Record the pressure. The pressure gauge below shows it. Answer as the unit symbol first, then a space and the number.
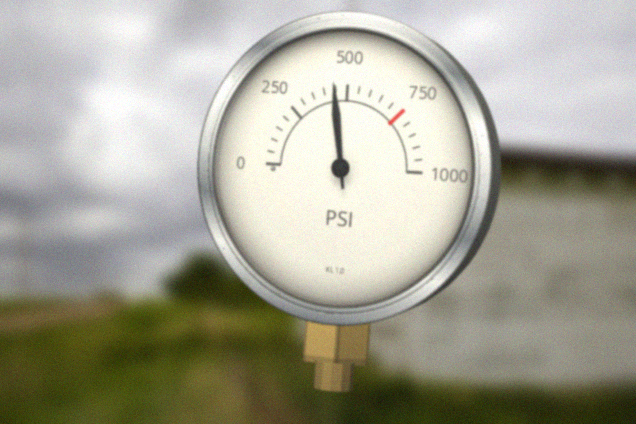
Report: psi 450
